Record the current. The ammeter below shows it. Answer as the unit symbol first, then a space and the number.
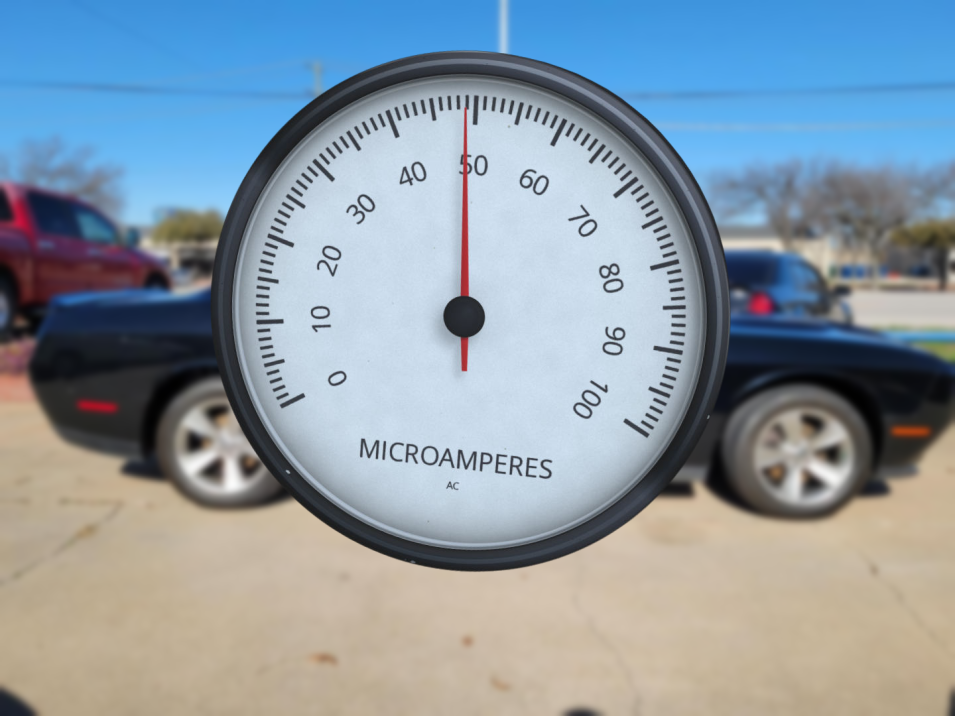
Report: µA 49
